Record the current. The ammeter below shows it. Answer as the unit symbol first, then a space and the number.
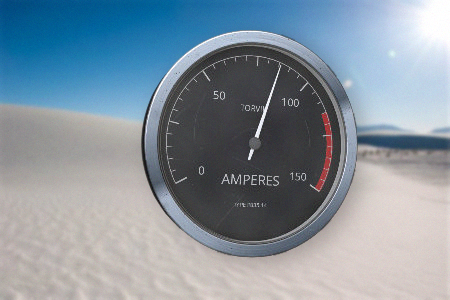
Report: A 85
